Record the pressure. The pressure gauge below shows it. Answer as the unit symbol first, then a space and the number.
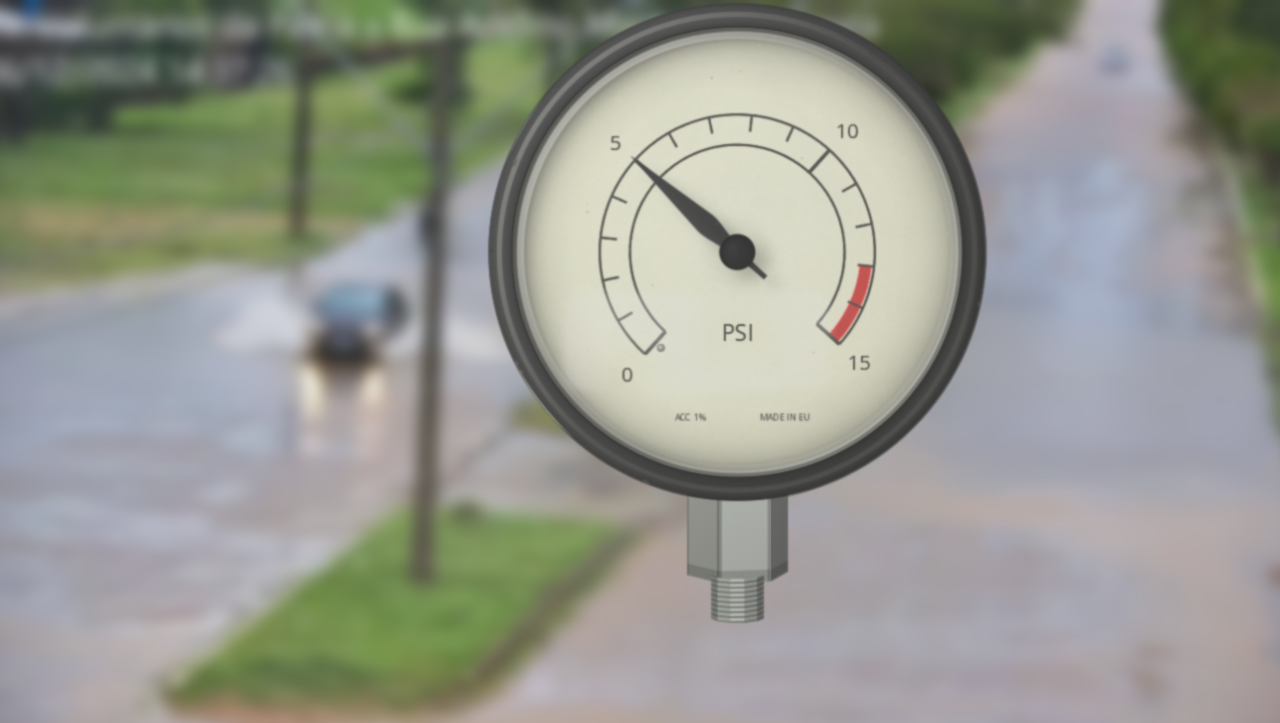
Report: psi 5
